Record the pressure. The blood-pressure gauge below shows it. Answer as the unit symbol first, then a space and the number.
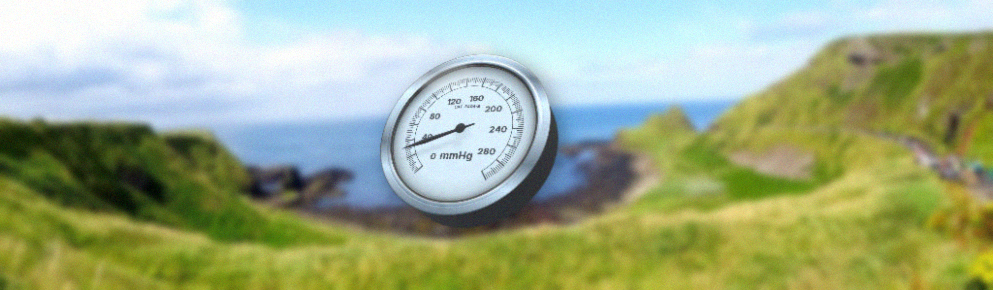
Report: mmHg 30
